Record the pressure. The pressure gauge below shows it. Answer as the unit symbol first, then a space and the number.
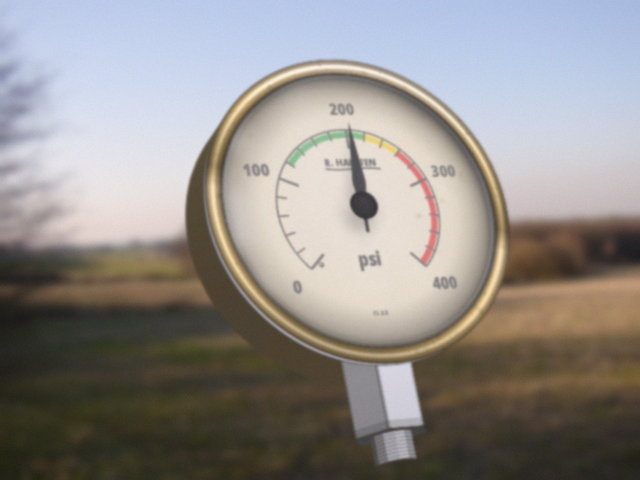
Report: psi 200
